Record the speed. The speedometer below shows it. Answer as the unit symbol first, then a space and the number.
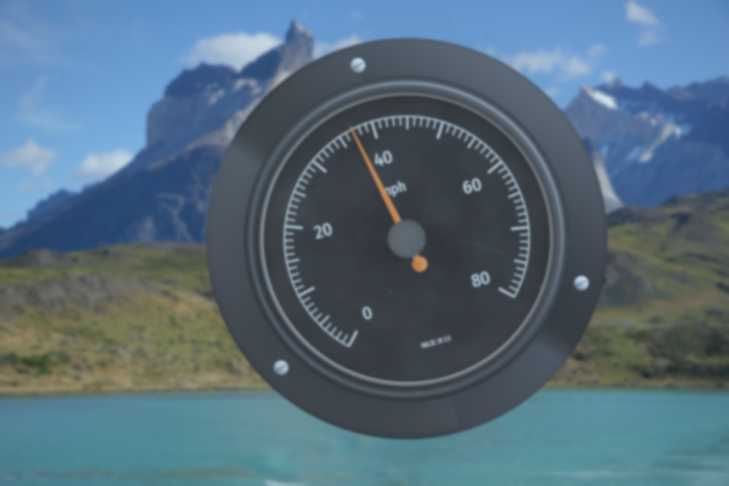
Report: mph 37
